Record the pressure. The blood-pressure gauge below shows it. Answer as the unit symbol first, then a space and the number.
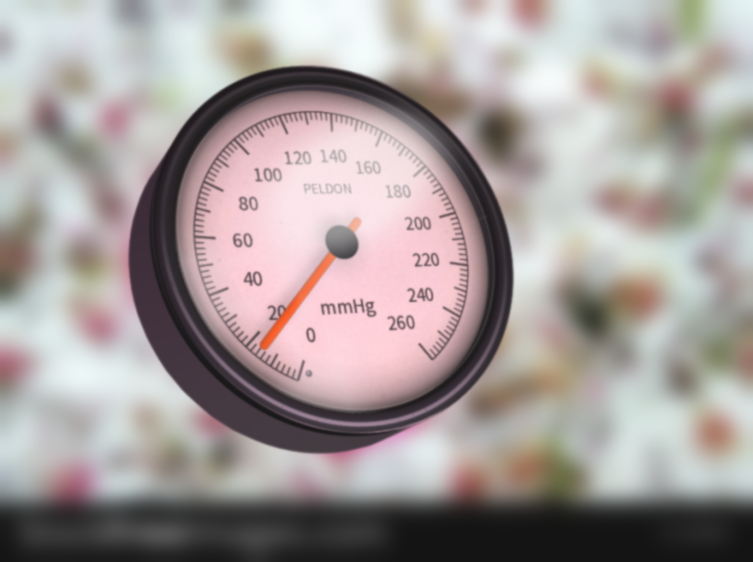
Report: mmHg 16
